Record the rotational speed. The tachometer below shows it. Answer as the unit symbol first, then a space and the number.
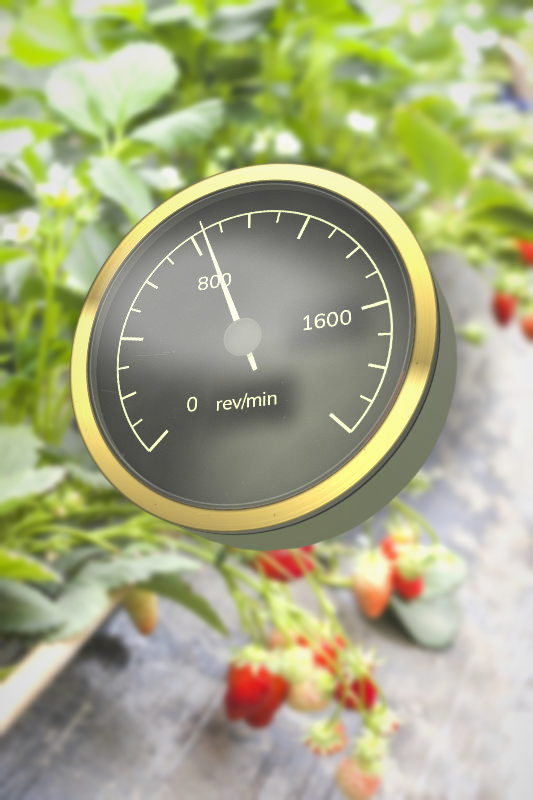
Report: rpm 850
